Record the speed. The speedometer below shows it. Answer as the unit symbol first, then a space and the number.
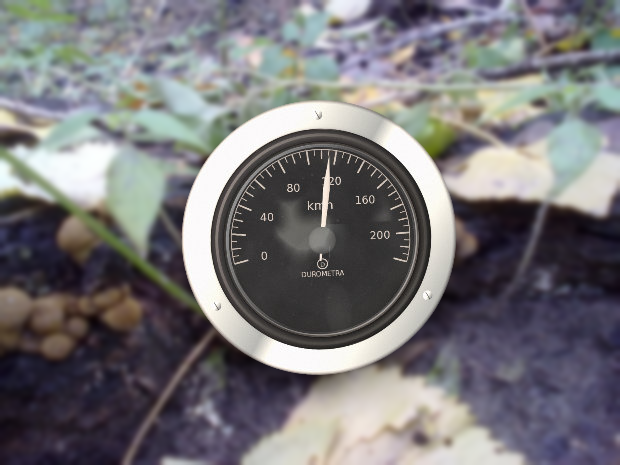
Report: km/h 115
